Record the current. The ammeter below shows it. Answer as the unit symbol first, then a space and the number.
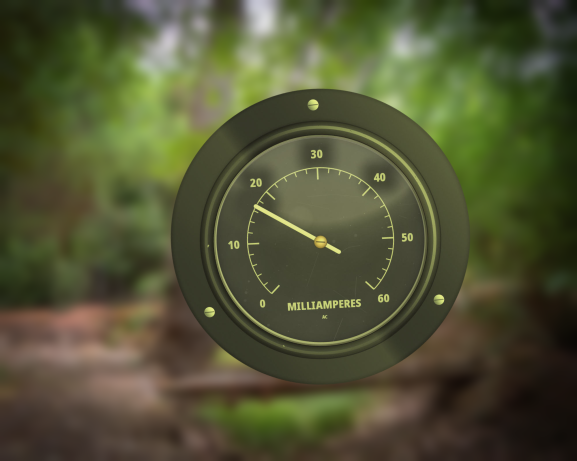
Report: mA 17
